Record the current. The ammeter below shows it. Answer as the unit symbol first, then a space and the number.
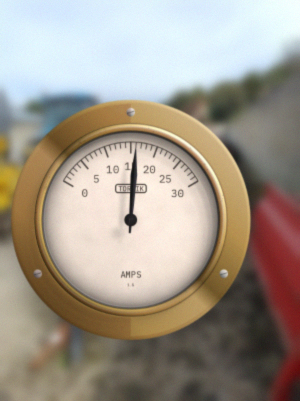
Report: A 16
